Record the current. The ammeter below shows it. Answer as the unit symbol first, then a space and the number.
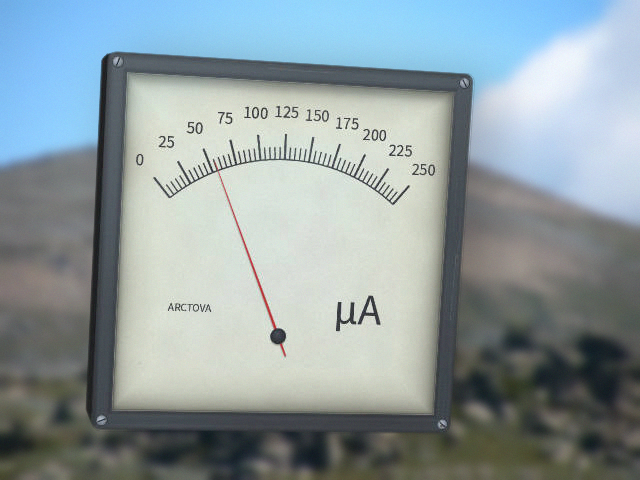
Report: µA 55
